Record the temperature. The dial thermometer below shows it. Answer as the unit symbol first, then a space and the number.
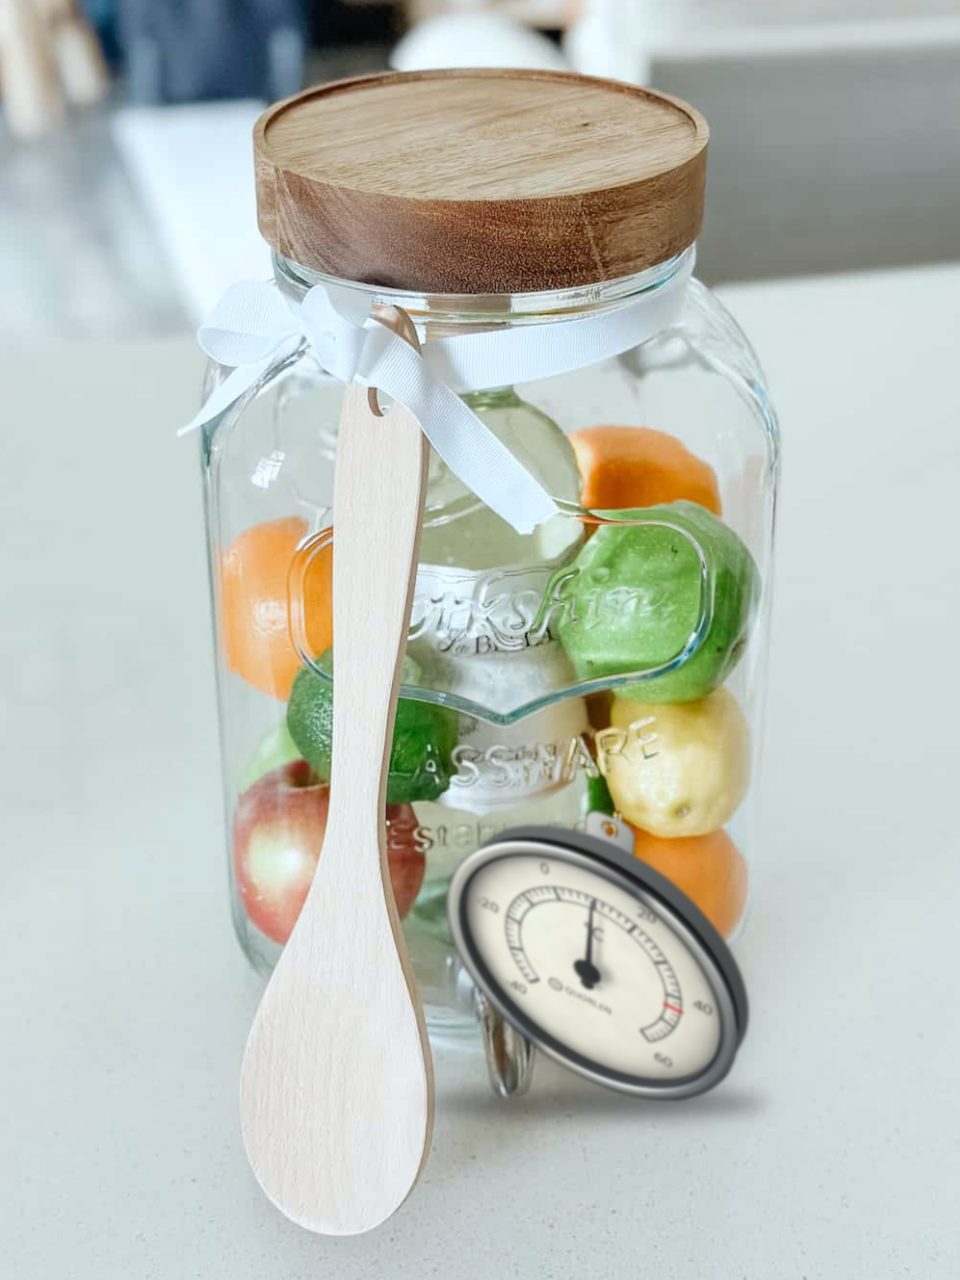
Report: °C 10
